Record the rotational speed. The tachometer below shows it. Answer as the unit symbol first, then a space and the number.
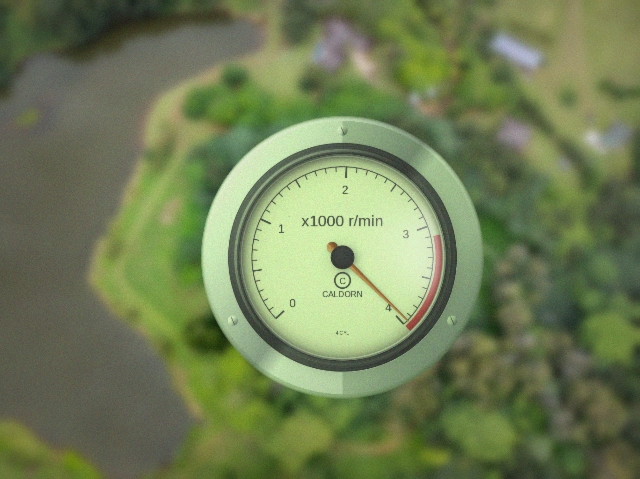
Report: rpm 3950
